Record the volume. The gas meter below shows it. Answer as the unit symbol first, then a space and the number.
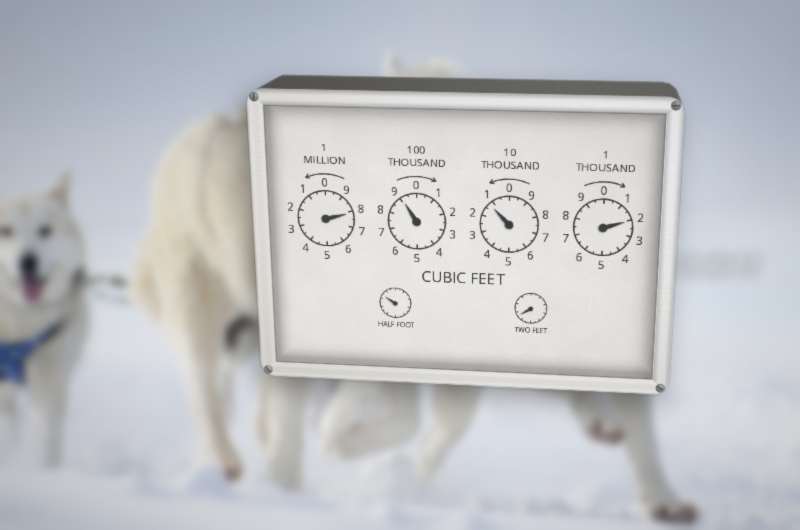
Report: ft³ 791200
